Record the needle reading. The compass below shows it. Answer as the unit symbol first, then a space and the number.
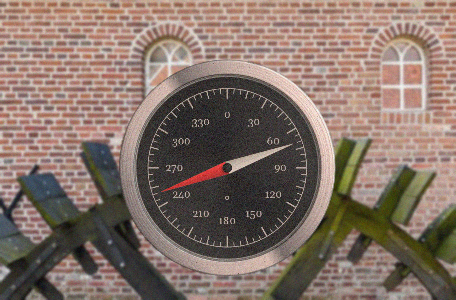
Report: ° 250
